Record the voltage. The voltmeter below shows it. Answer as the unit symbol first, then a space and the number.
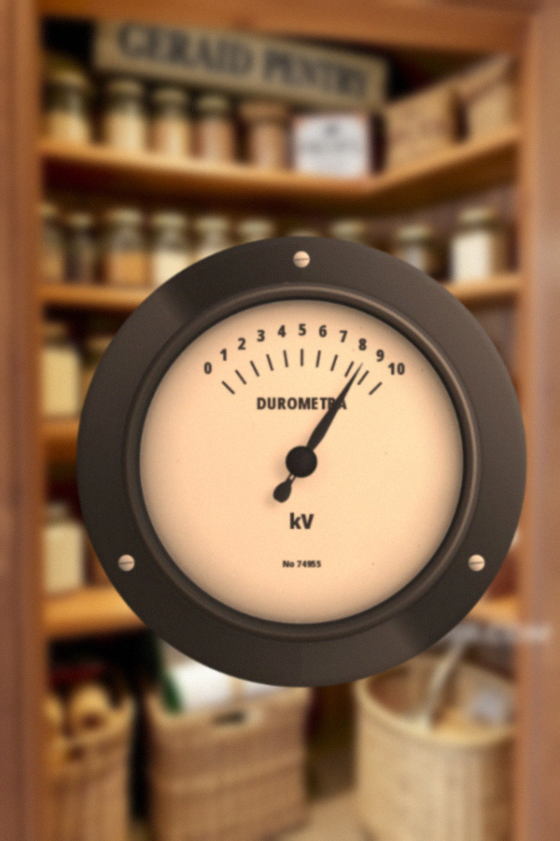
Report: kV 8.5
